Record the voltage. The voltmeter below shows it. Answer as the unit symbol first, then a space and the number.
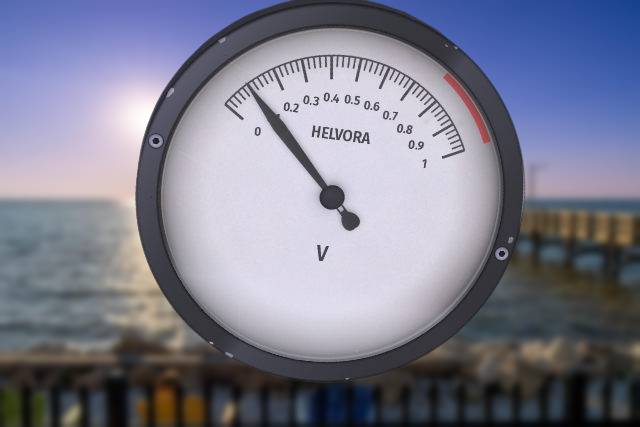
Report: V 0.1
